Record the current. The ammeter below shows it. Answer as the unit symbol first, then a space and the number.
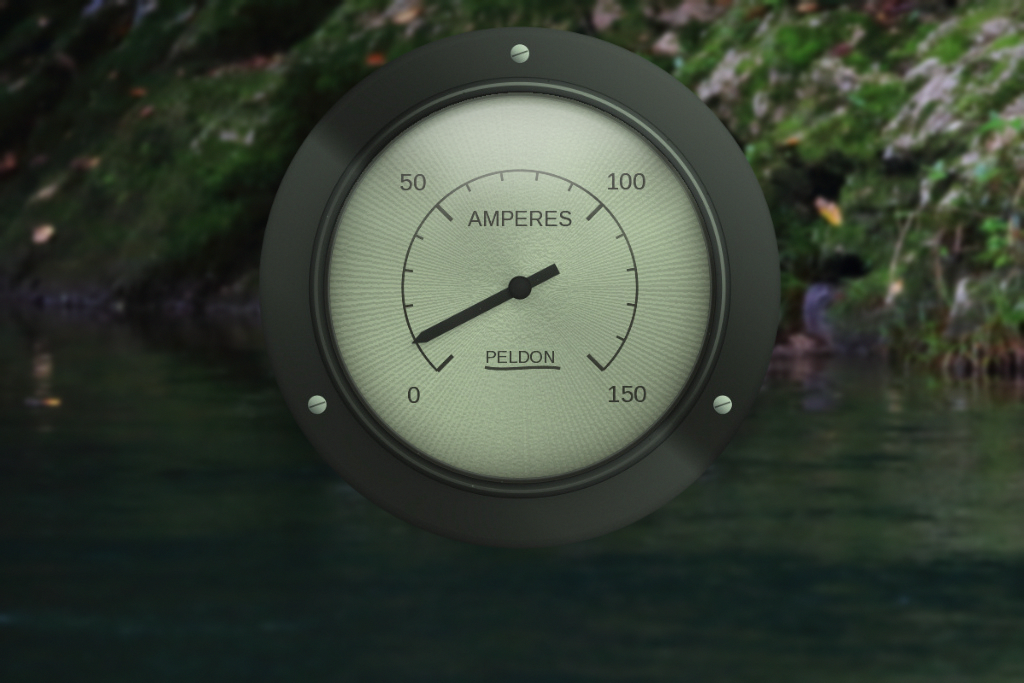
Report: A 10
